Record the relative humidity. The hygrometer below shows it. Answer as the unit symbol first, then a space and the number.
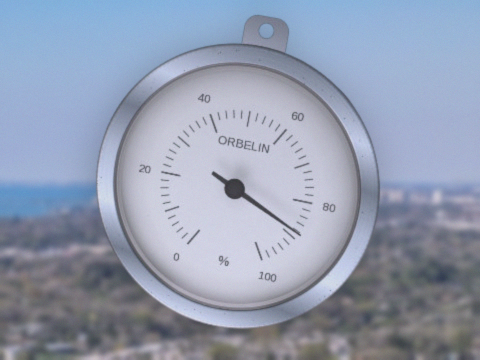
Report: % 88
